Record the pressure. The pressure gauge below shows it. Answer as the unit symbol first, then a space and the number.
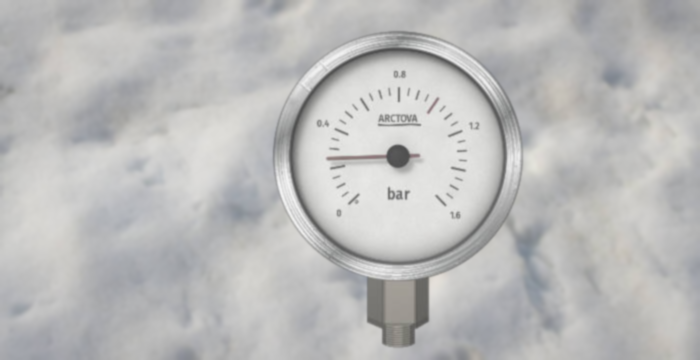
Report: bar 0.25
